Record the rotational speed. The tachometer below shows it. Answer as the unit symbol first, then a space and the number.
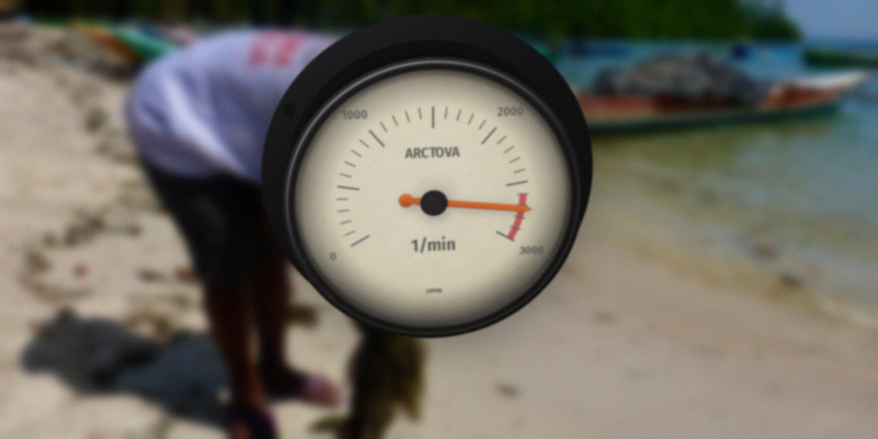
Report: rpm 2700
